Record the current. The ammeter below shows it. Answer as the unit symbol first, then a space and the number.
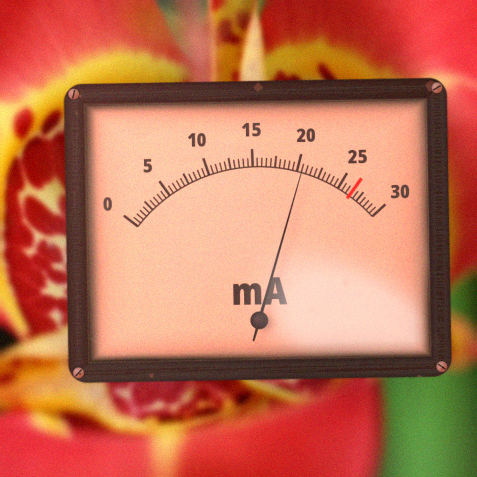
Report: mA 20.5
